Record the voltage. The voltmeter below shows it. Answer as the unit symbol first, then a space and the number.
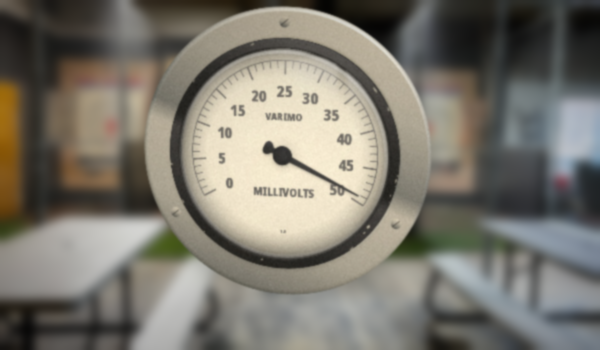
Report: mV 49
